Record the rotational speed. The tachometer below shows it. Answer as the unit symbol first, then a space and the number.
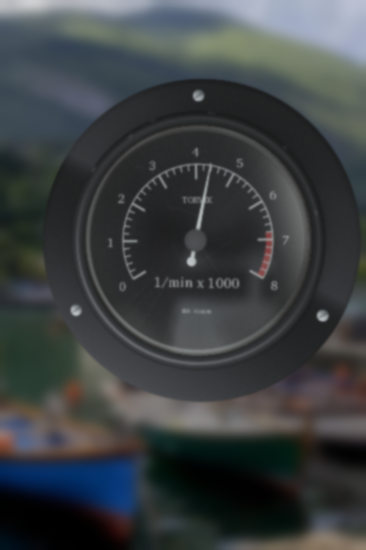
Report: rpm 4400
